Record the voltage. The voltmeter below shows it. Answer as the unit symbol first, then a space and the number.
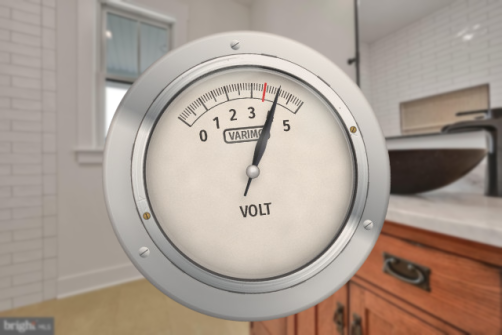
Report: V 4
